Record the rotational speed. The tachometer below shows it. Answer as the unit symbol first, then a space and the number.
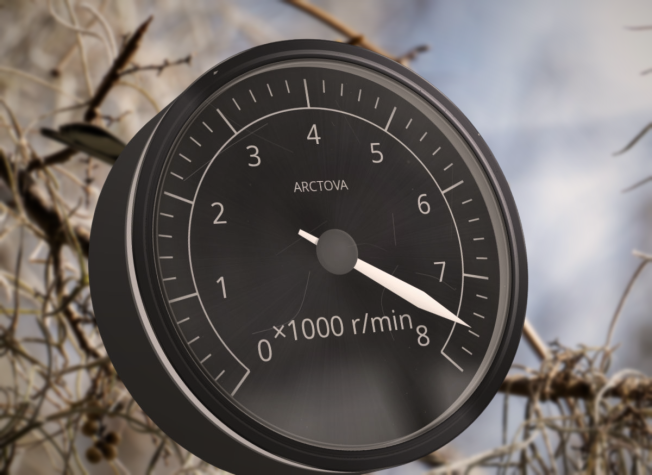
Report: rpm 7600
